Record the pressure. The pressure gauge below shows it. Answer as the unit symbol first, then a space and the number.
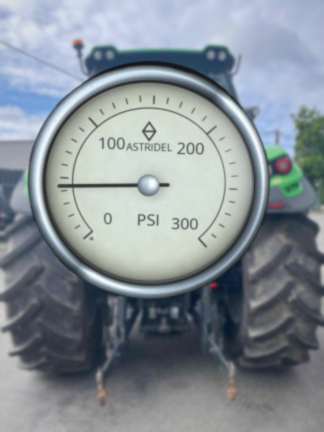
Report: psi 45
